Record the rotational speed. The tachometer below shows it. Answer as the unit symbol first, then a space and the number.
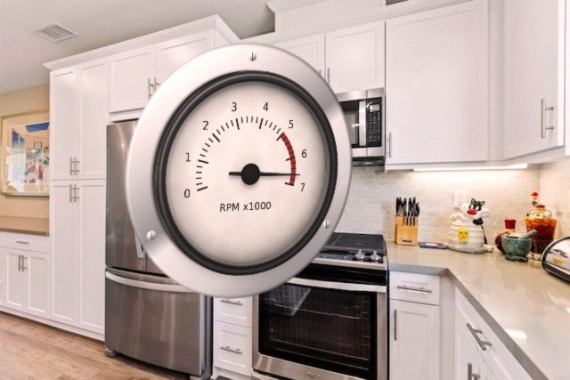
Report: rpm 6600
